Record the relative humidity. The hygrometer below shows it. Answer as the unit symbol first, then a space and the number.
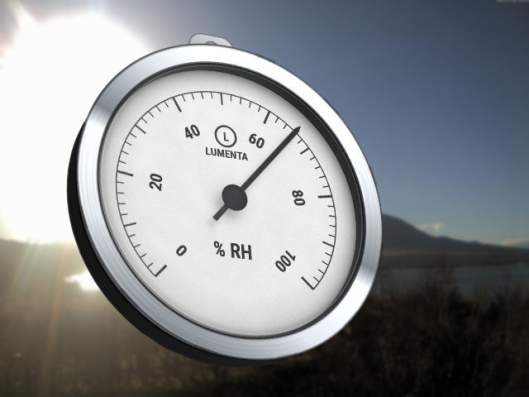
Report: % 66
